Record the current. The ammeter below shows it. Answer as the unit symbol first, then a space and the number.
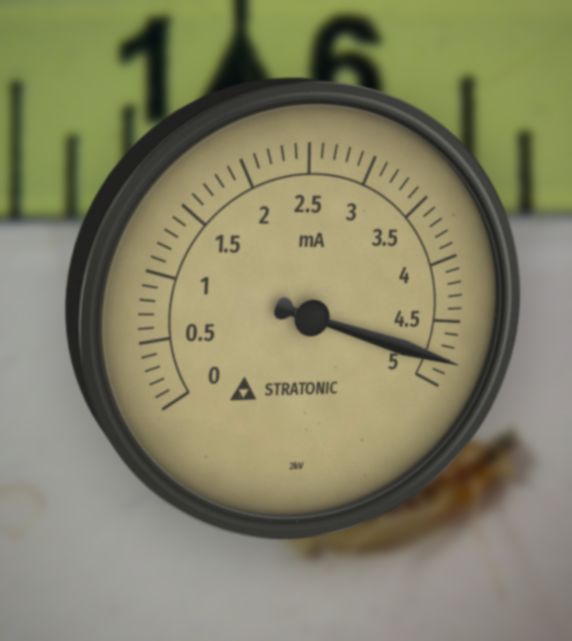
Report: mA 4.8
